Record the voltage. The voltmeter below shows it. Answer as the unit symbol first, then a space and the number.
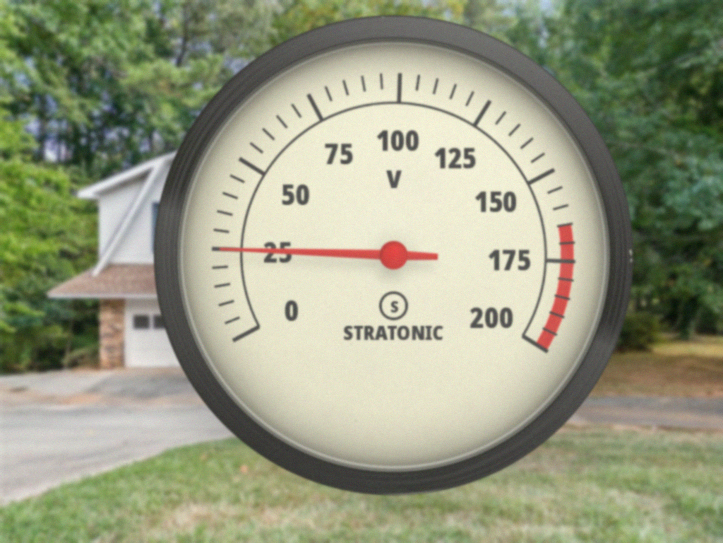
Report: V 25
